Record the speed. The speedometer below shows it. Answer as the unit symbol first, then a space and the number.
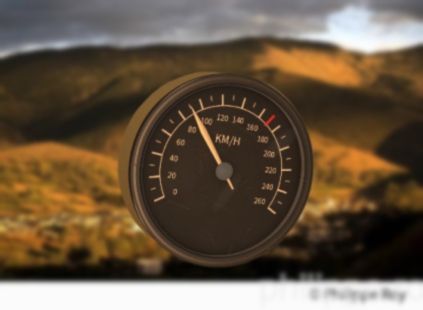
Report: km/h 90
